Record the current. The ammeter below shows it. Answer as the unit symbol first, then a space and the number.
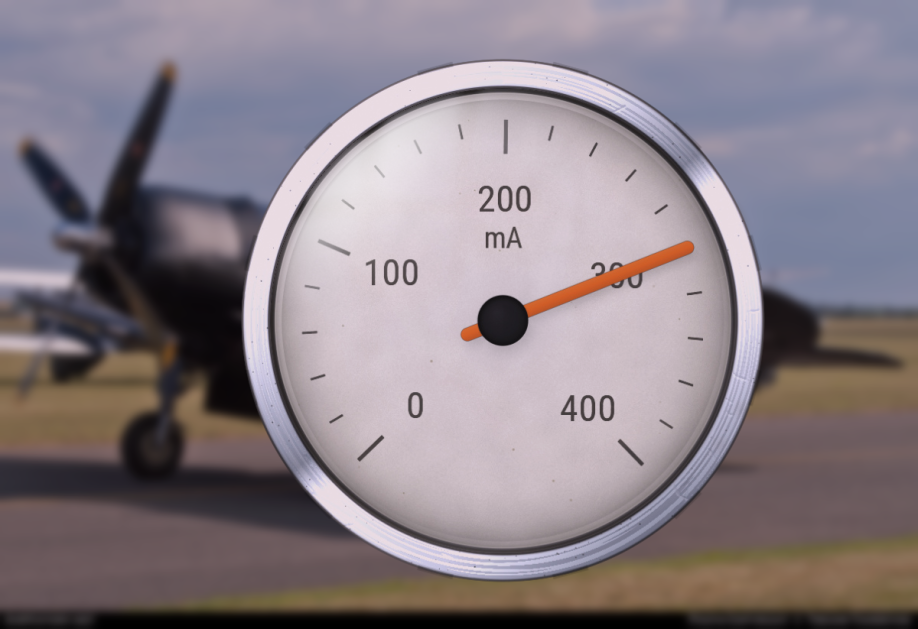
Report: mA 300
